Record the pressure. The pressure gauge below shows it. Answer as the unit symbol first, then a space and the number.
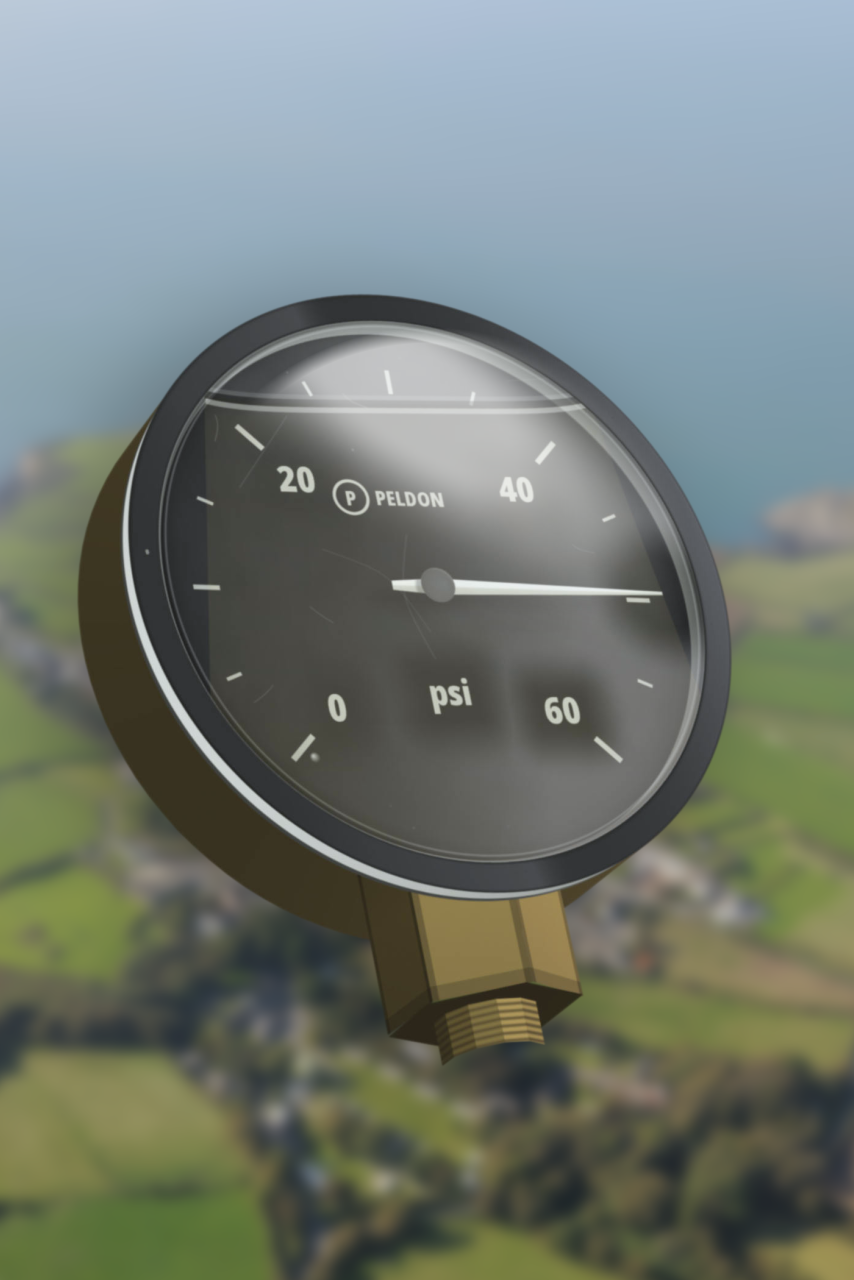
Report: psi 50
